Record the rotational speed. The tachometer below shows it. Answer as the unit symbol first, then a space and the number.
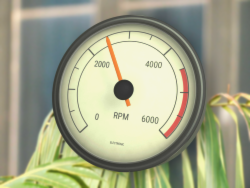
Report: rpm 2500
